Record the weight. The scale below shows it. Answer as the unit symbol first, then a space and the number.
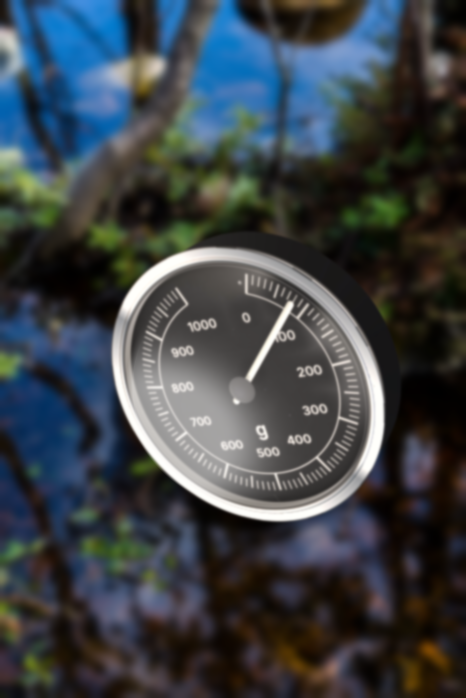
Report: g 80
